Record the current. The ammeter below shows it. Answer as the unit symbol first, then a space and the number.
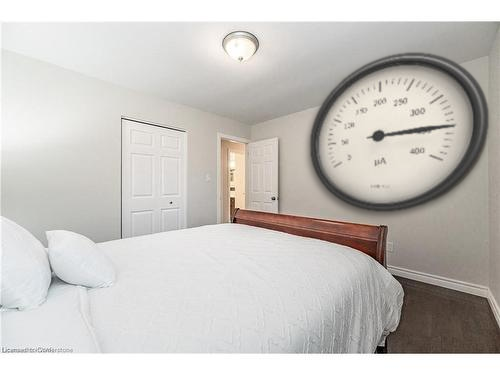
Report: µA 350
